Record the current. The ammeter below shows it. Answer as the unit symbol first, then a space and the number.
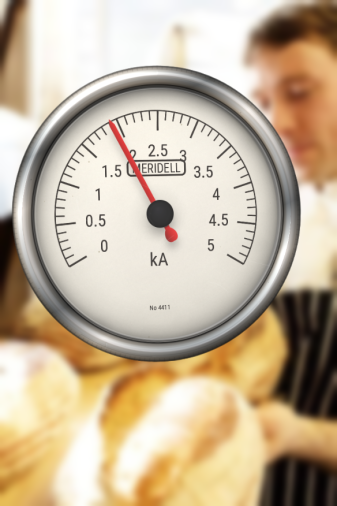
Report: kA 1.9
